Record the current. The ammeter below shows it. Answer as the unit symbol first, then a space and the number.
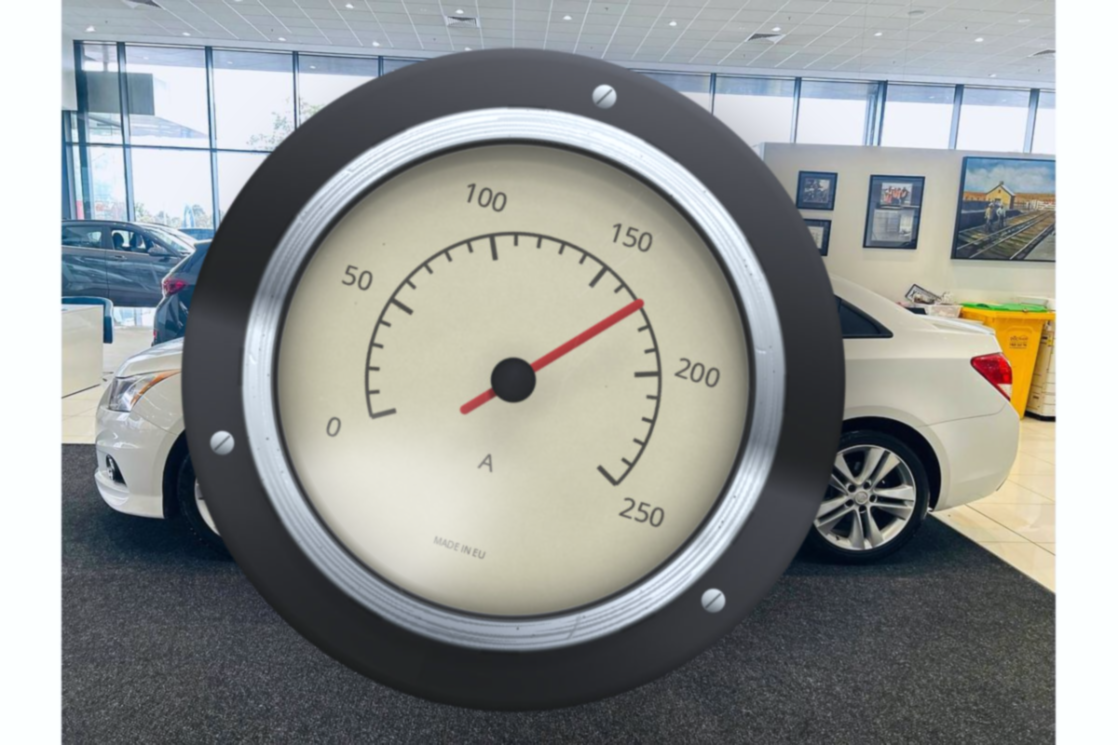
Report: A 170
